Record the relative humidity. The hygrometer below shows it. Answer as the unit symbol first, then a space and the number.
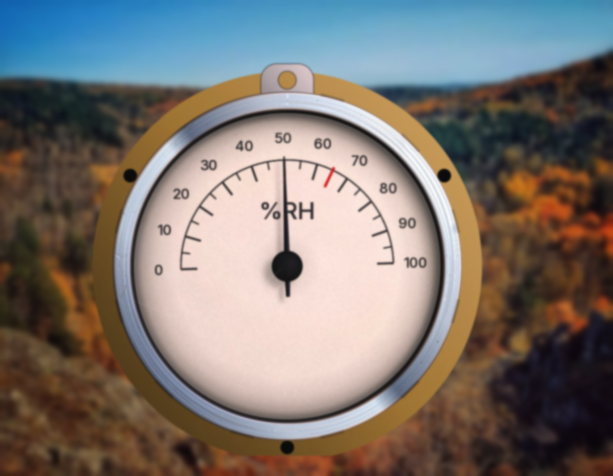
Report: % 50
